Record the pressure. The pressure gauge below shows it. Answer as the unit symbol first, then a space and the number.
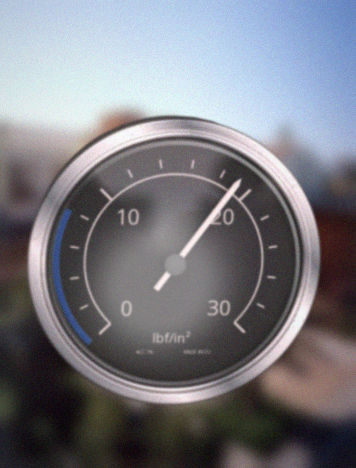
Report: psi 19
